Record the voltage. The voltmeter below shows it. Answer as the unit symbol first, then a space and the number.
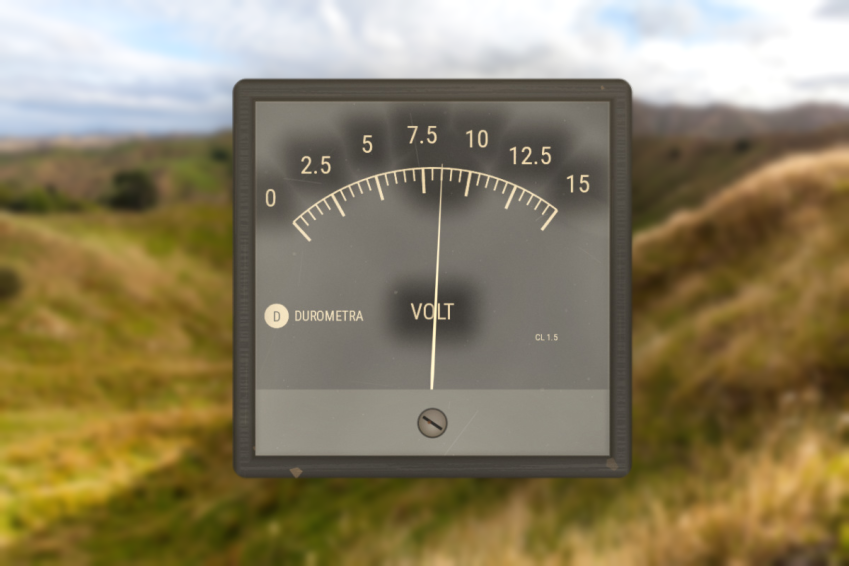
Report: V 8.5
